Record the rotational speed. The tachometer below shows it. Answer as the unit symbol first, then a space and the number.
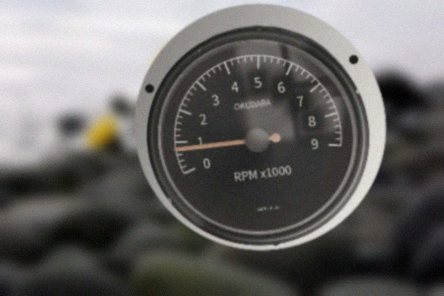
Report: rpm 800
